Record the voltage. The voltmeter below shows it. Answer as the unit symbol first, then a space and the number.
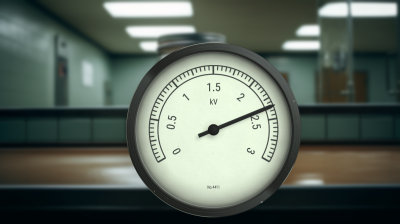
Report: kV 2.35
